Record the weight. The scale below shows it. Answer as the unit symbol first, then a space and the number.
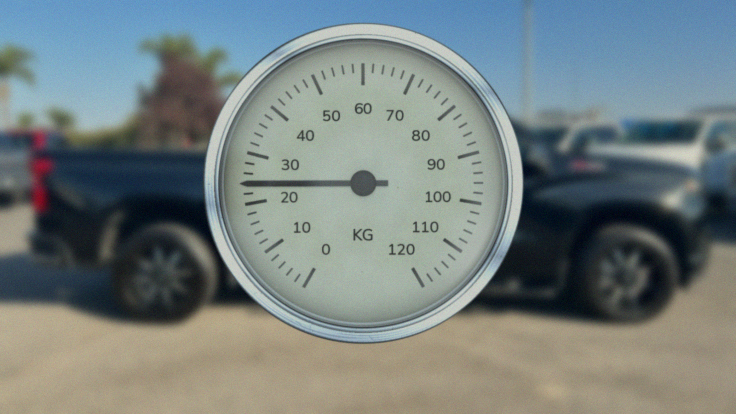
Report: kg 24
